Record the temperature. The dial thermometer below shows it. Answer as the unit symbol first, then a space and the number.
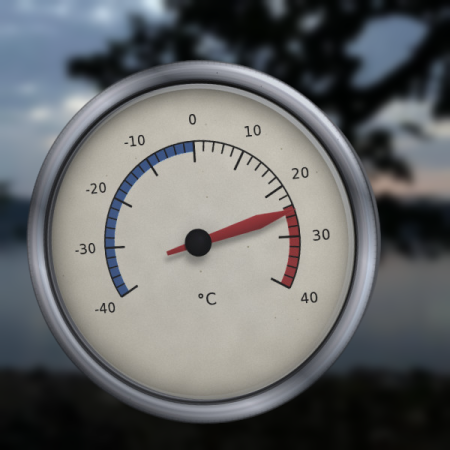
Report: °C 25
